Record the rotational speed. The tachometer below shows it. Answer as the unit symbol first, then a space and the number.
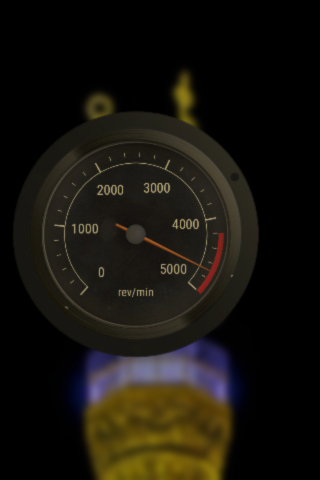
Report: rpm 4700
